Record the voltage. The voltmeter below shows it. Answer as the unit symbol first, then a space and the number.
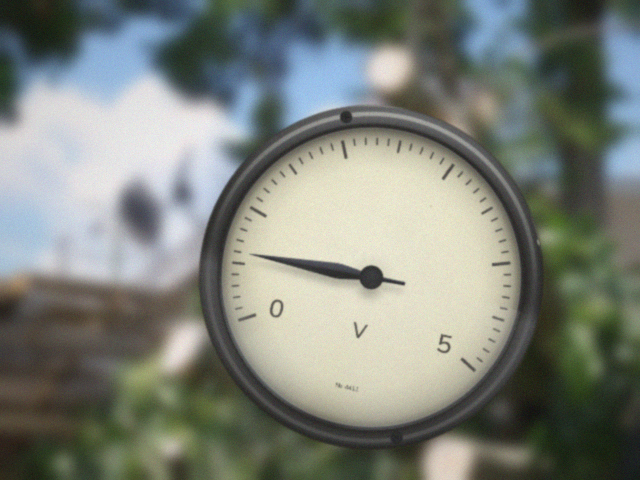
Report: V 0.6
